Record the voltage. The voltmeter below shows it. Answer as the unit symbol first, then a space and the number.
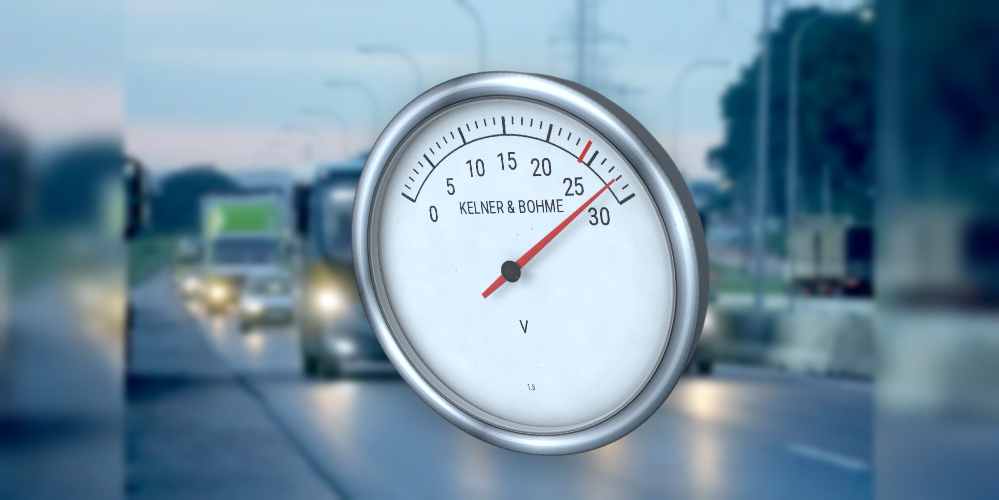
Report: V 28
